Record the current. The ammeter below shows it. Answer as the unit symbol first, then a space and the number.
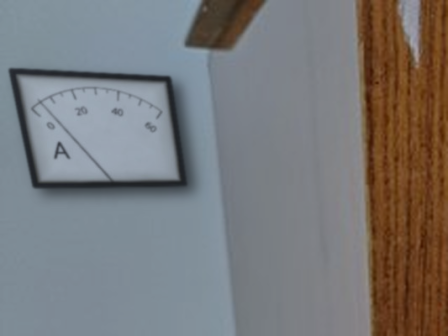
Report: A 5
